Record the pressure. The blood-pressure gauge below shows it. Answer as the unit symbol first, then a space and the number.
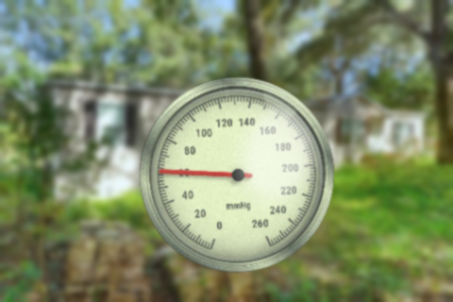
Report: mmHg 60
